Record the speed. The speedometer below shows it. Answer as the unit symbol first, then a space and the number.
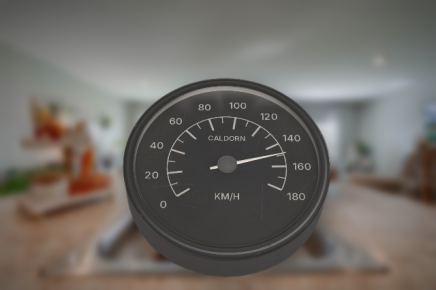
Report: km/h 150
